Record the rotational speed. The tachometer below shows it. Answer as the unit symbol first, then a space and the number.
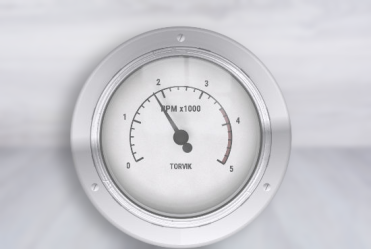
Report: rpm 1800
